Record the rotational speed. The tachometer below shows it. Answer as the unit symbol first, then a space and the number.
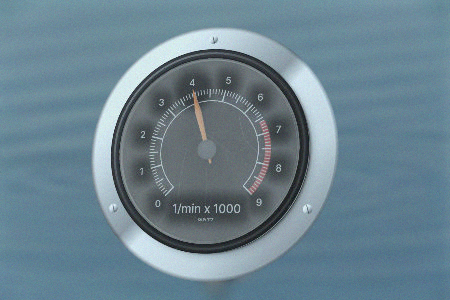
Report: rpm 4000
